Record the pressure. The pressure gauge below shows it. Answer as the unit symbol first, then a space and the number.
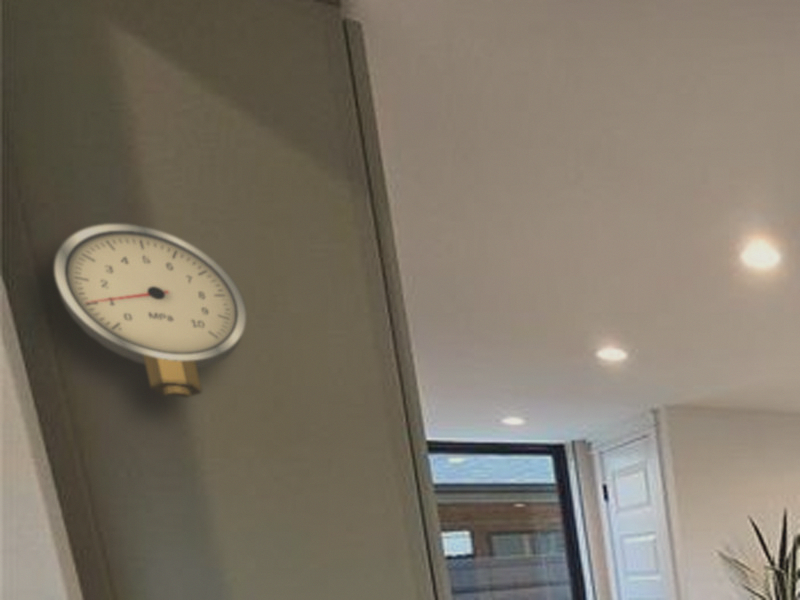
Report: MPa 1
